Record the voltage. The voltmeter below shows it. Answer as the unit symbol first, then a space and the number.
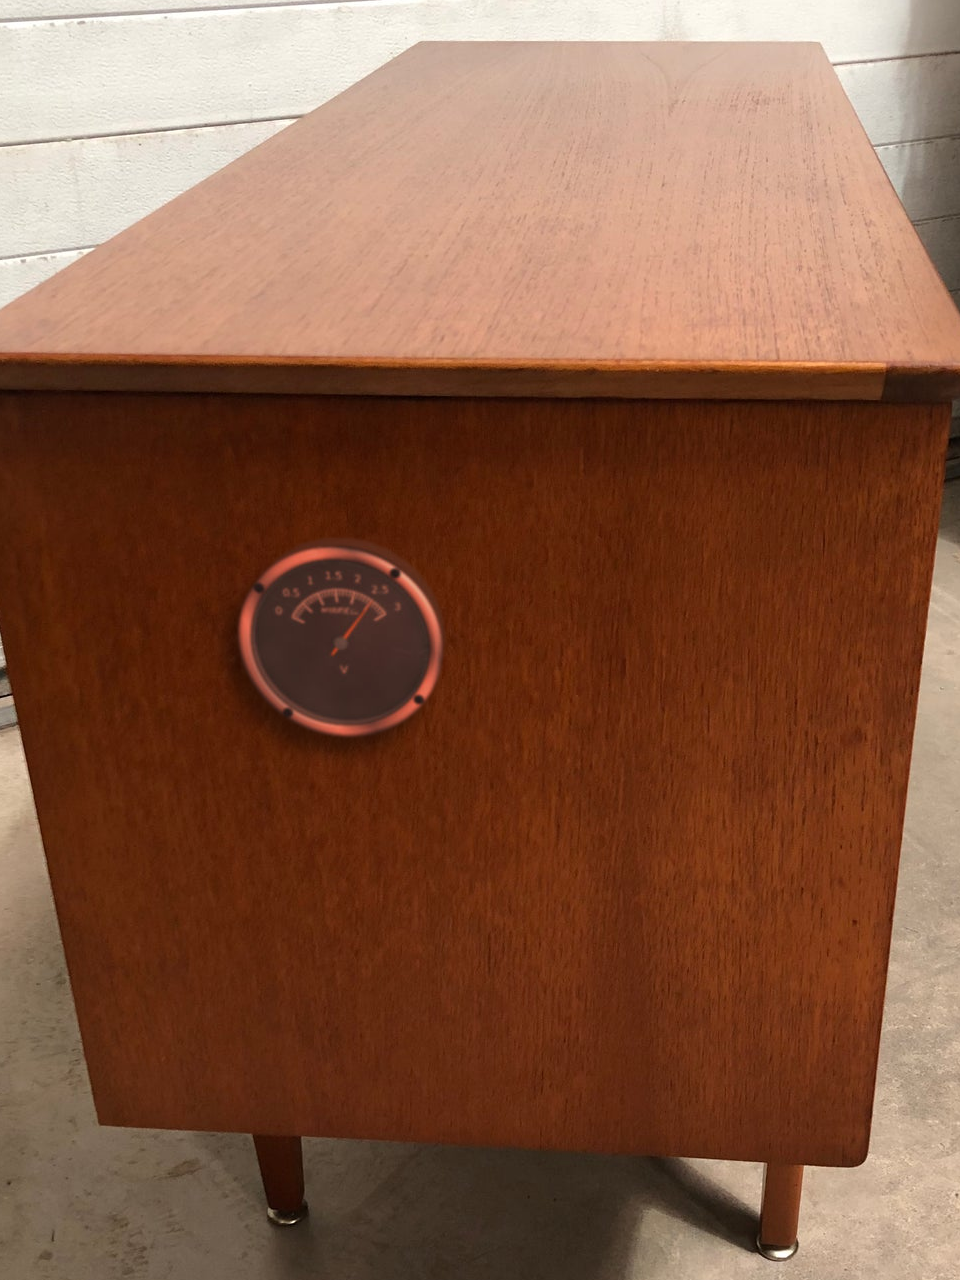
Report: V 2.5
